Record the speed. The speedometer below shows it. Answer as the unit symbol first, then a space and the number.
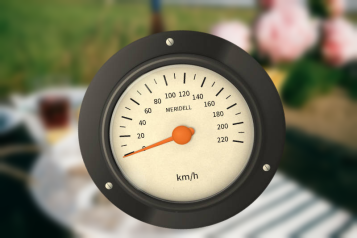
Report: km/h 0
